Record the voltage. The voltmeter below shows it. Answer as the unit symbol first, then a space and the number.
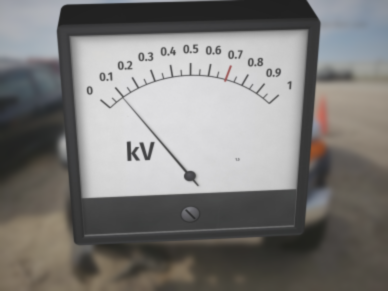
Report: kV 0.1
